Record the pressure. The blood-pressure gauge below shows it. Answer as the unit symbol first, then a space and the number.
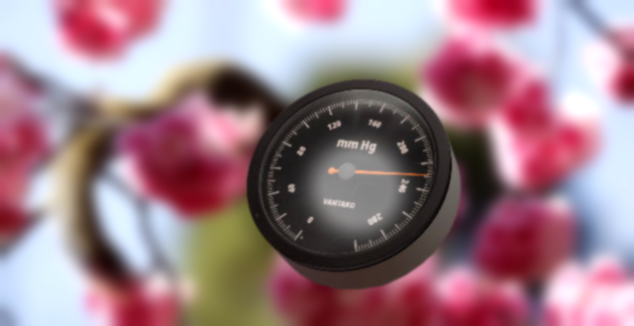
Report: mmHg 230
